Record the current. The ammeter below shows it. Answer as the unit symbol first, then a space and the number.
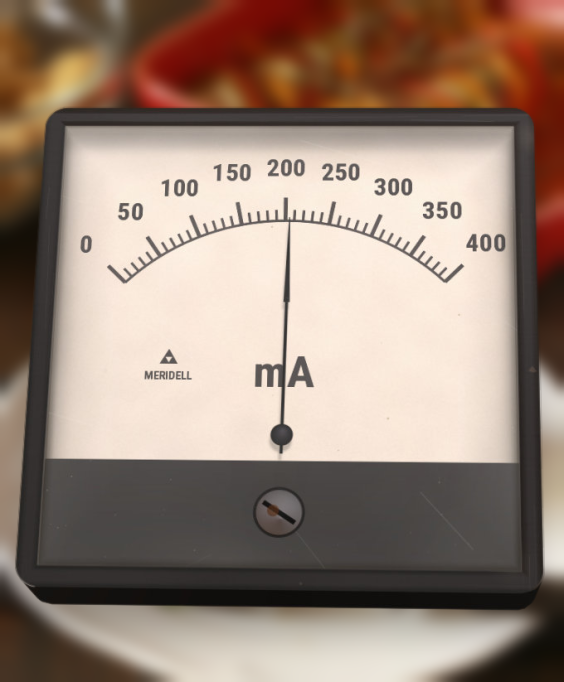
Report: mA 205
